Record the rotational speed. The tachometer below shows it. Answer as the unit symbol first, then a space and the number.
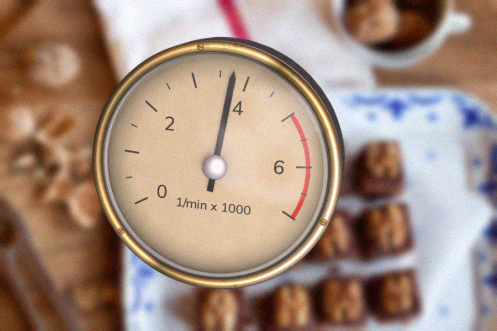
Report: rpm 3750
